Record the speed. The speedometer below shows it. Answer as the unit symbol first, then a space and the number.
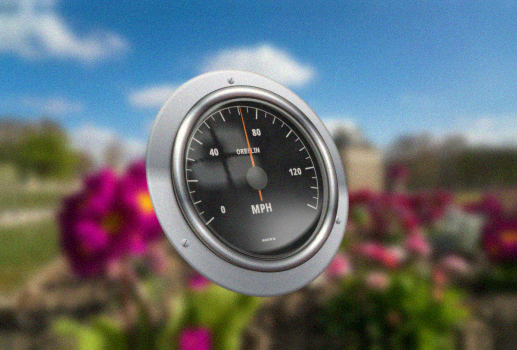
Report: mph 70
